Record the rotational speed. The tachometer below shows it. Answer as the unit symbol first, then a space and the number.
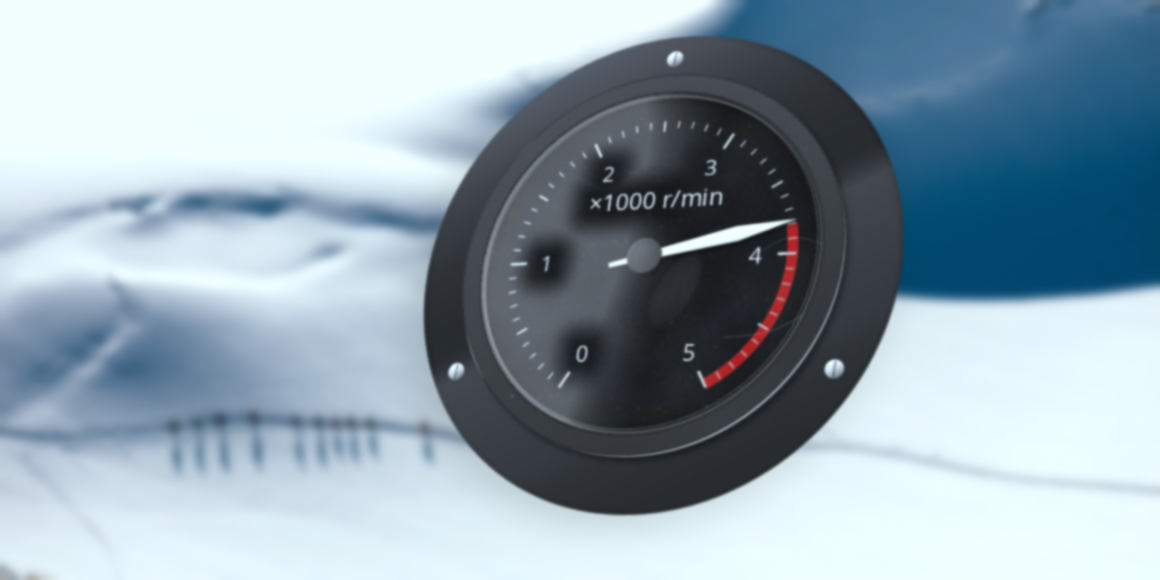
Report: rpm 3800
